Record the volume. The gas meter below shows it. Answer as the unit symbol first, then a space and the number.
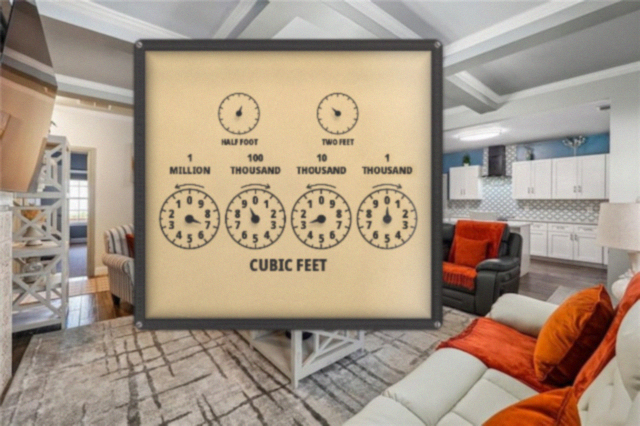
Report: ft³ 693000
